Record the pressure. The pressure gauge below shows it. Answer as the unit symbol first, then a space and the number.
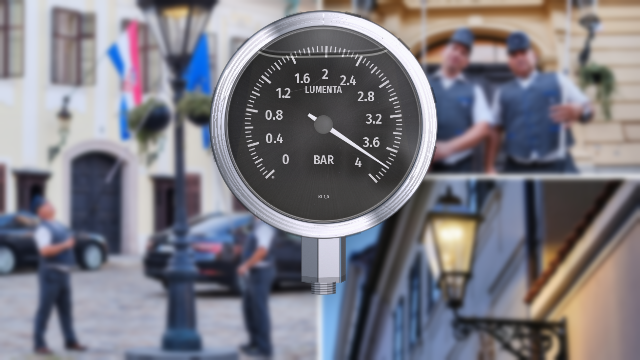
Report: bar 3.8
